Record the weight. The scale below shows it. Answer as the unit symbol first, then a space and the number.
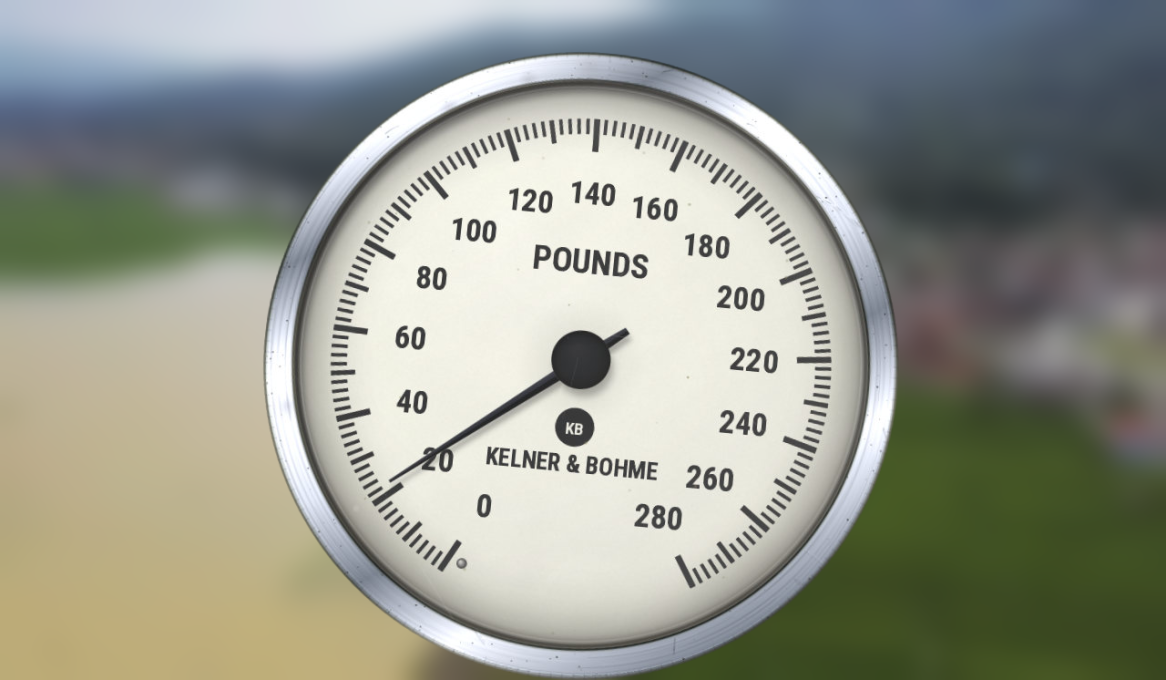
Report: lb 22
